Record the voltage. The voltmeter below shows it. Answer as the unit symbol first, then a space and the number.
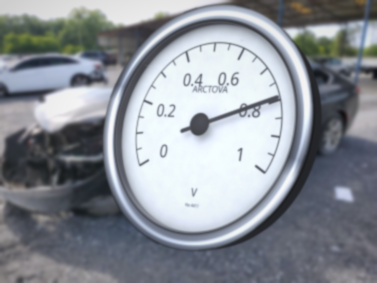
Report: V 0.8
